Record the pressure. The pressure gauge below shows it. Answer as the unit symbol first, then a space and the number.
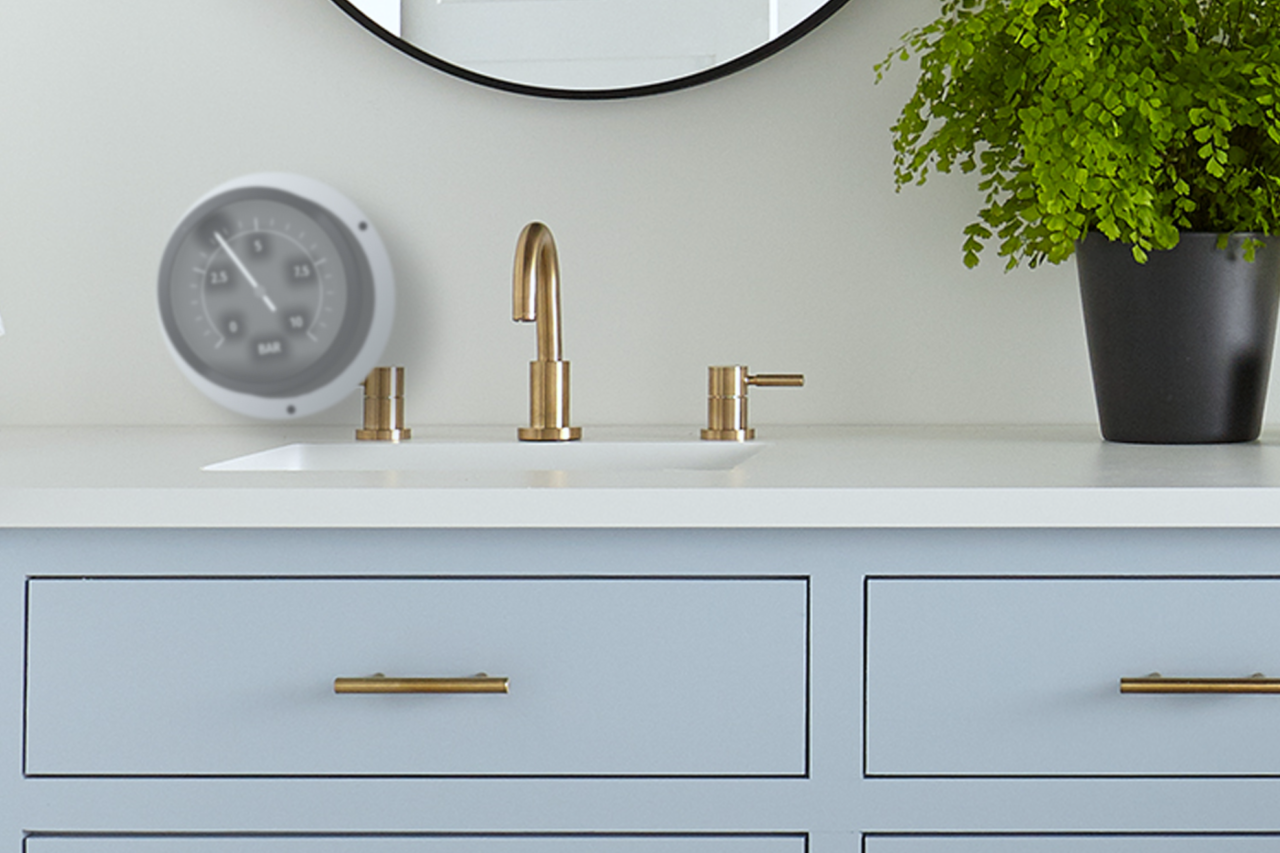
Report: bar 3.75
